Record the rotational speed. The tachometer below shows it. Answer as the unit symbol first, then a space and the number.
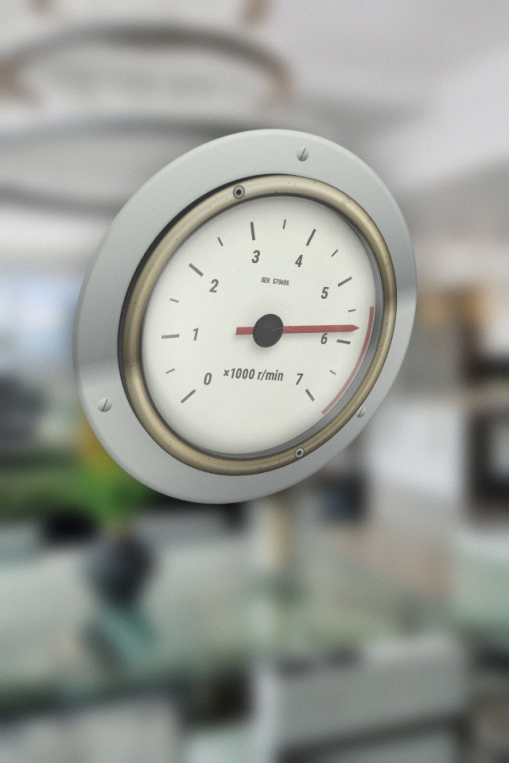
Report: rpm 5750
